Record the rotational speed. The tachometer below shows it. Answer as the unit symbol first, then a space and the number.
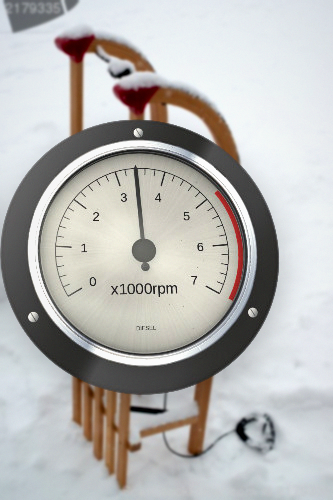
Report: rpm 3400
